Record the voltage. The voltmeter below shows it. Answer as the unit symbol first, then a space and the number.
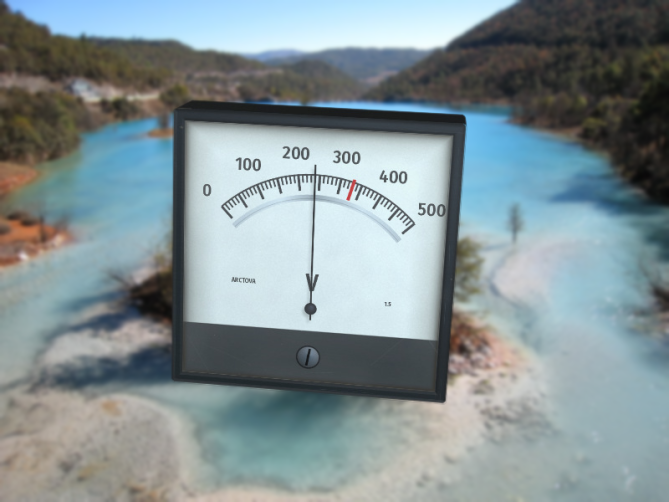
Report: V 240
